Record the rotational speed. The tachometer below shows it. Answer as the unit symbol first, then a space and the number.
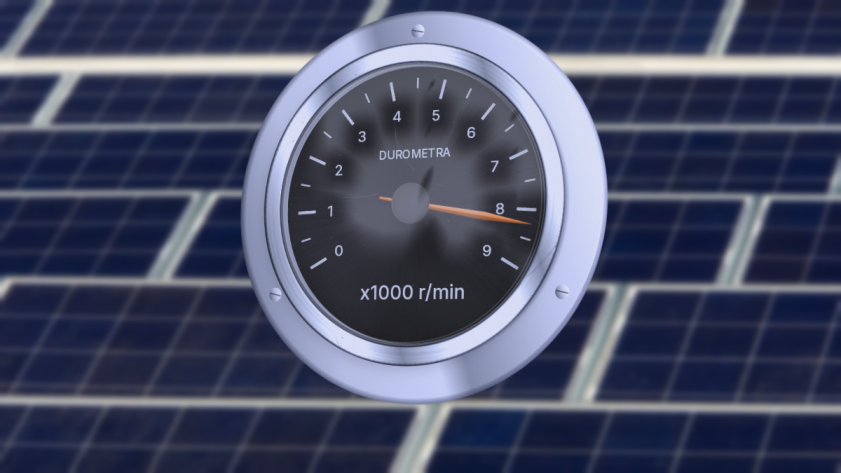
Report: rpm 8250
